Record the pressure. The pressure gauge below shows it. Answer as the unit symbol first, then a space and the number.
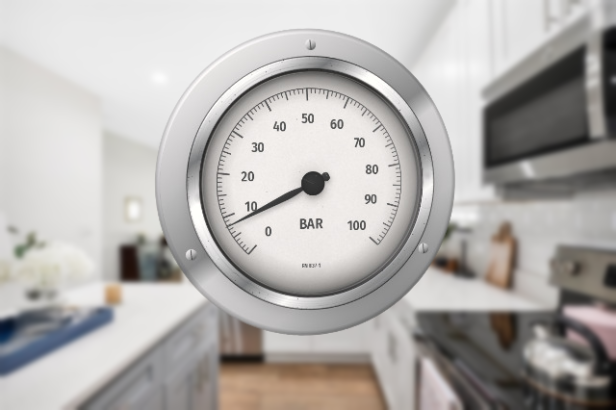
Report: bar 8
